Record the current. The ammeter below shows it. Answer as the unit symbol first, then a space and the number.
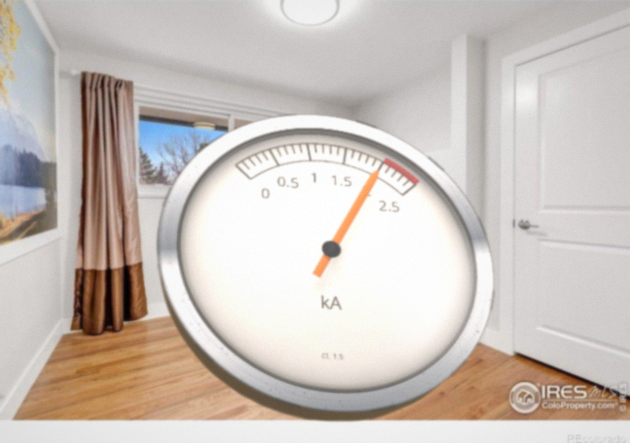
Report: kA 2
